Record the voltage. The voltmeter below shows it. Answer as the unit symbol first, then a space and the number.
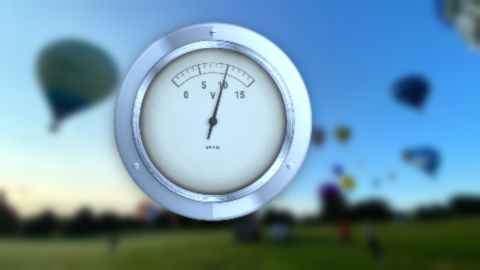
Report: V 10
